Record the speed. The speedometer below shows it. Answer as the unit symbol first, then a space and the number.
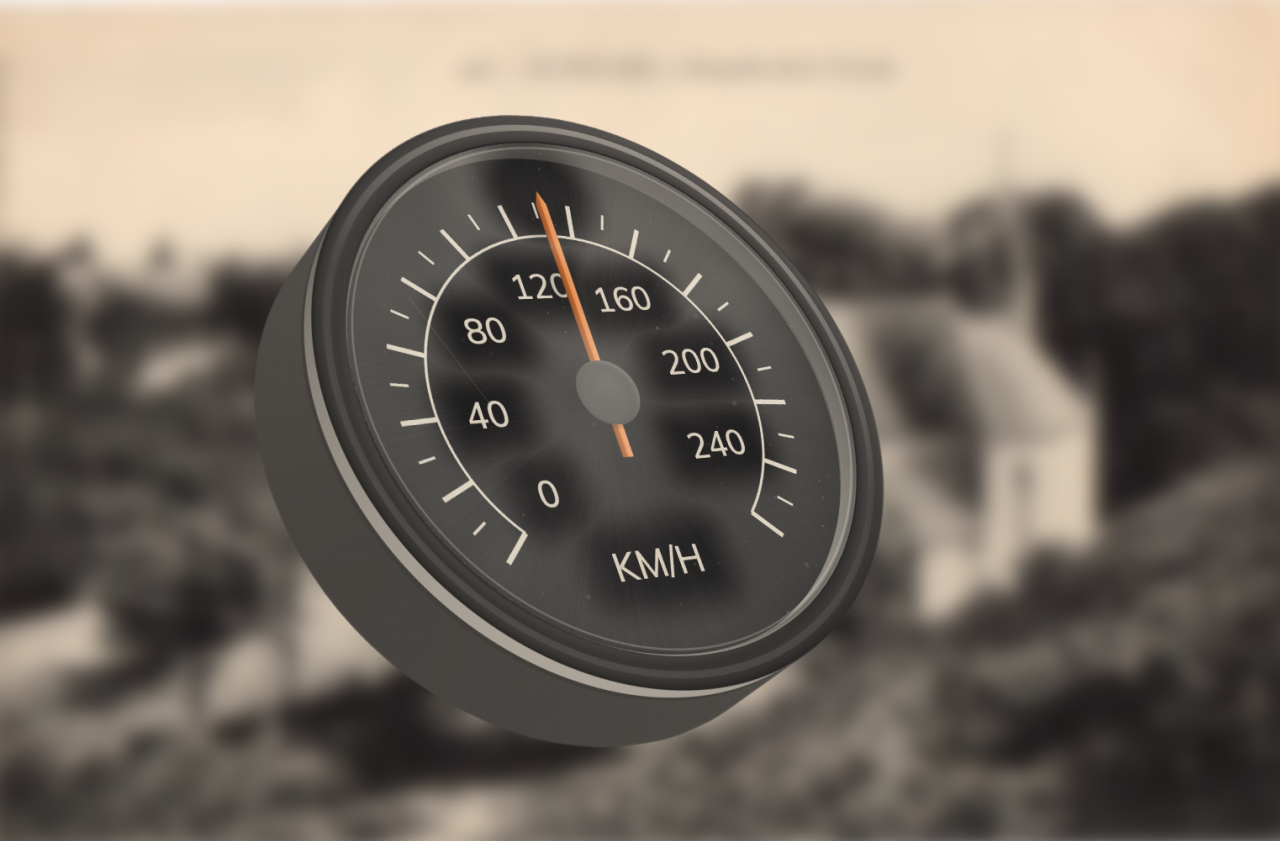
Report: km/h 130
